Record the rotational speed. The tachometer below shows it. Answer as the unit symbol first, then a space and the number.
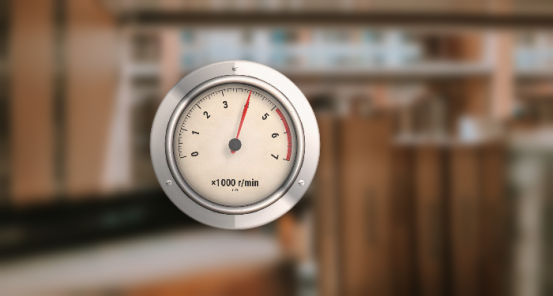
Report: rpm 4000
